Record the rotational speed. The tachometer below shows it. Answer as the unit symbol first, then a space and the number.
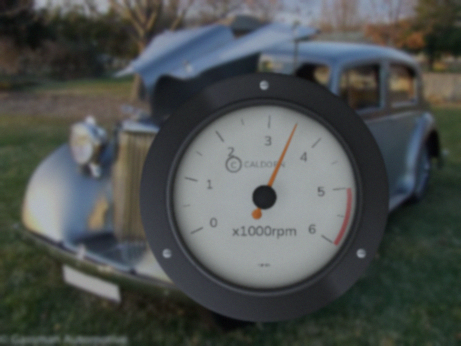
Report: rpm 3500
